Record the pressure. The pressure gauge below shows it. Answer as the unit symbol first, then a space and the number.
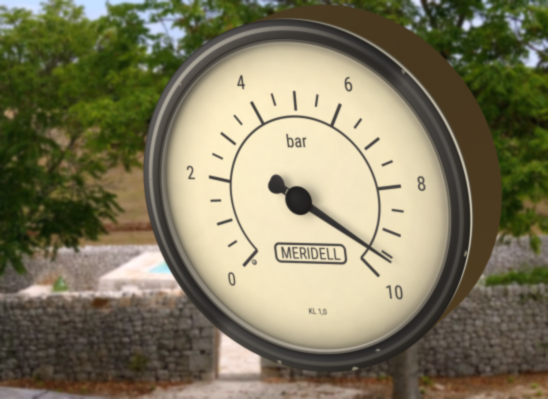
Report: bar 9.5
